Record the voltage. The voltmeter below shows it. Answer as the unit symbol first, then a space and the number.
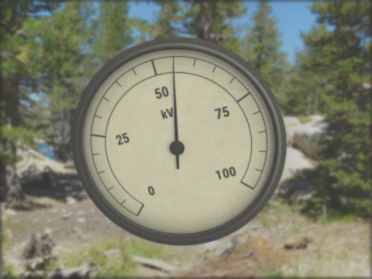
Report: kV 55
